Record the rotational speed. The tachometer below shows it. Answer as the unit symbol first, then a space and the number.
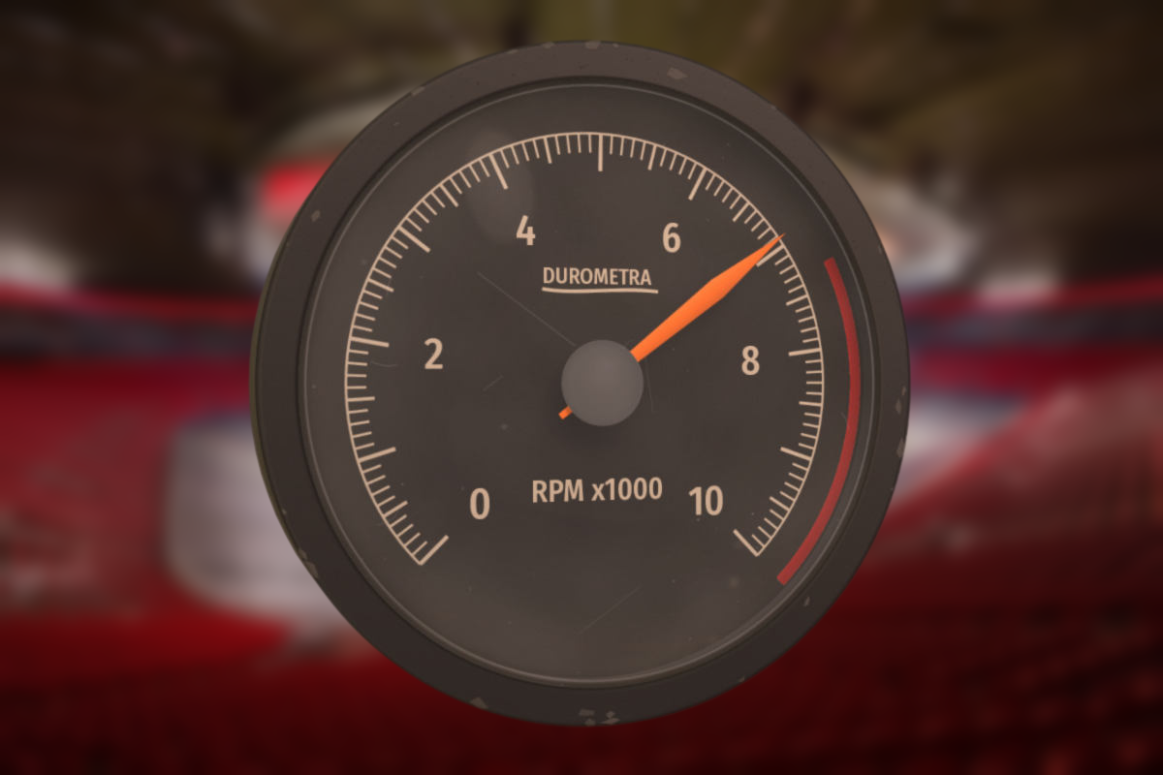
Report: rpm 6900
